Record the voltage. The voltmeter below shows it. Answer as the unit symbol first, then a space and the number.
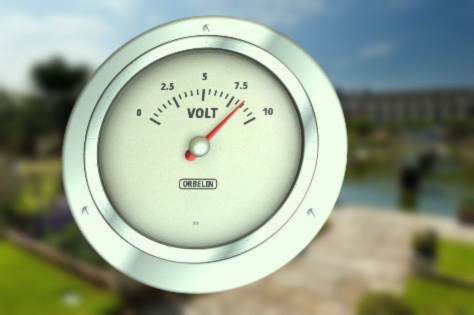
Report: V 8.5
